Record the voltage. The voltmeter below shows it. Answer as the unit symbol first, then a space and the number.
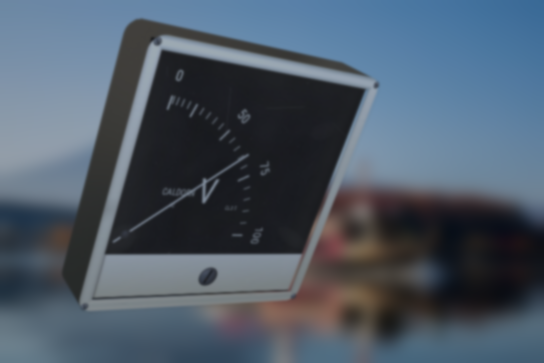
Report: V 65
